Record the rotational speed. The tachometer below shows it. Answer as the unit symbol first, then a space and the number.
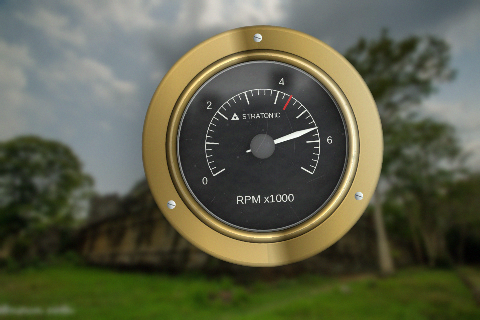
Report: rpm 5600
